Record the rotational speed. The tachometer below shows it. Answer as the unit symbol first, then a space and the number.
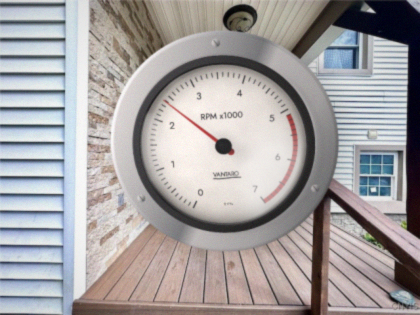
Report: rpm 2400
